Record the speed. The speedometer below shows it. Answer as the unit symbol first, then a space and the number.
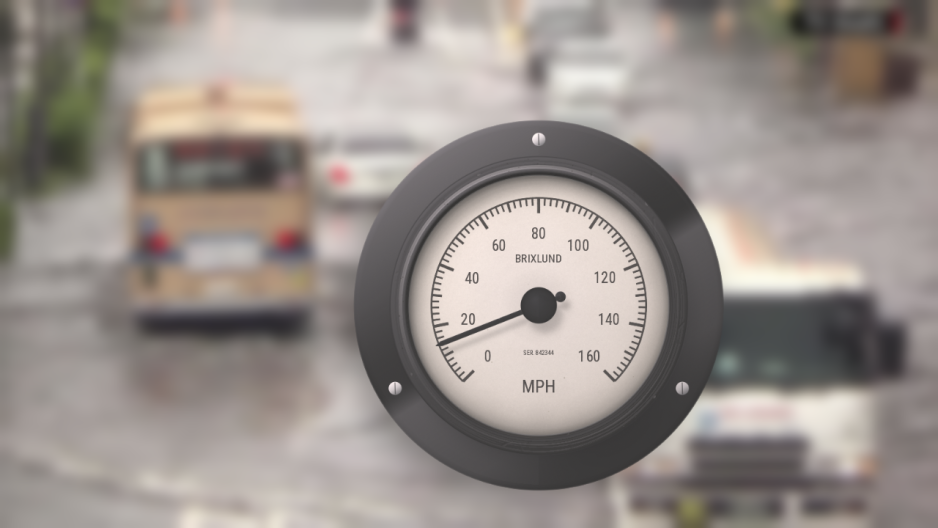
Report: mph 14
